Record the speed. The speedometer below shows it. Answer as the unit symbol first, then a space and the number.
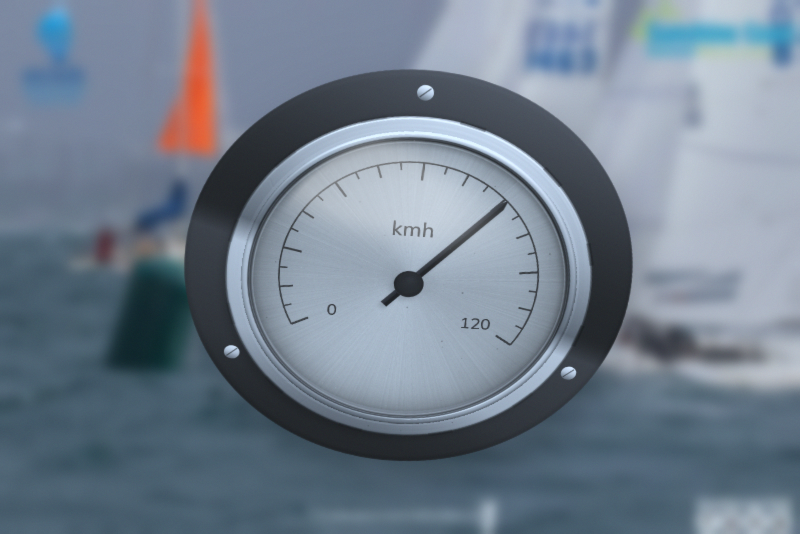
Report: km/h 80
